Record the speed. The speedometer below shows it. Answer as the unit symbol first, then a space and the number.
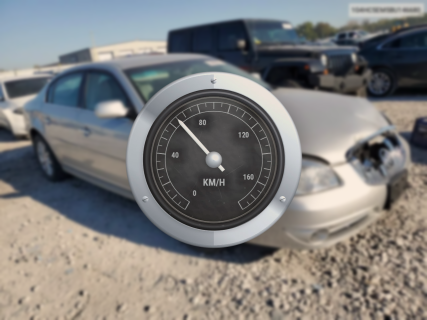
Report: km/h 65
